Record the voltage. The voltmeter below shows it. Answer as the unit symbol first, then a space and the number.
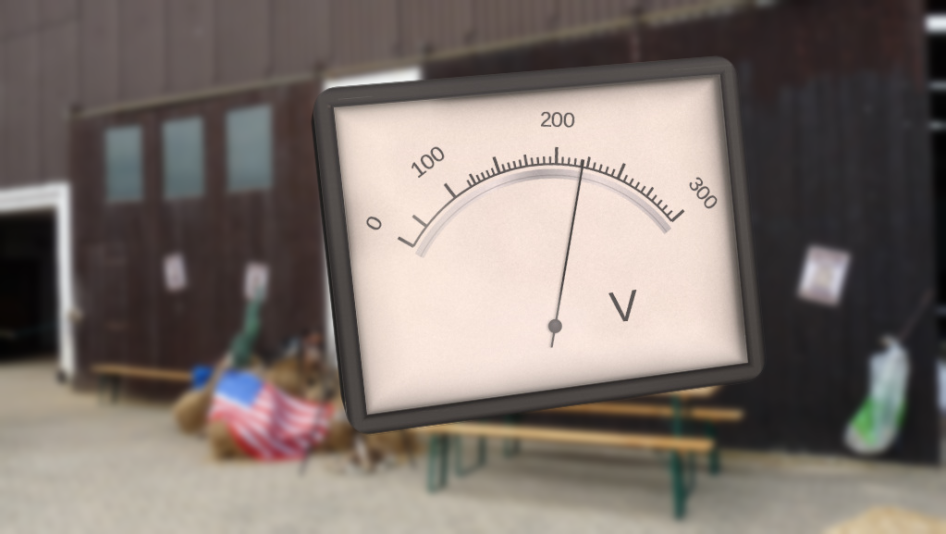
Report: V 220
